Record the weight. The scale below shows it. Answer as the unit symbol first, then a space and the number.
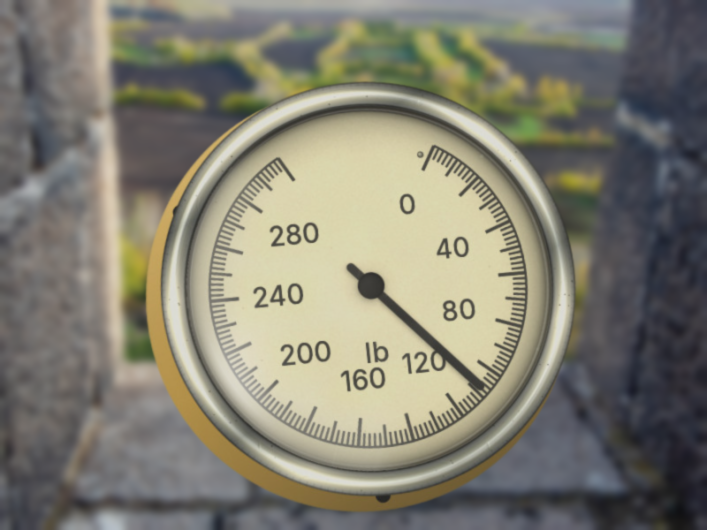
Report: lb 108
